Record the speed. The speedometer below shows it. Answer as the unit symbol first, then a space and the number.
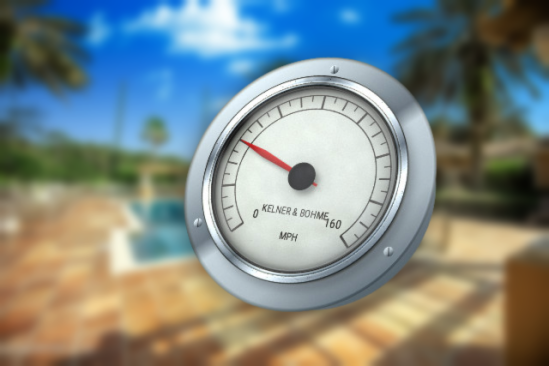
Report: mph 40
